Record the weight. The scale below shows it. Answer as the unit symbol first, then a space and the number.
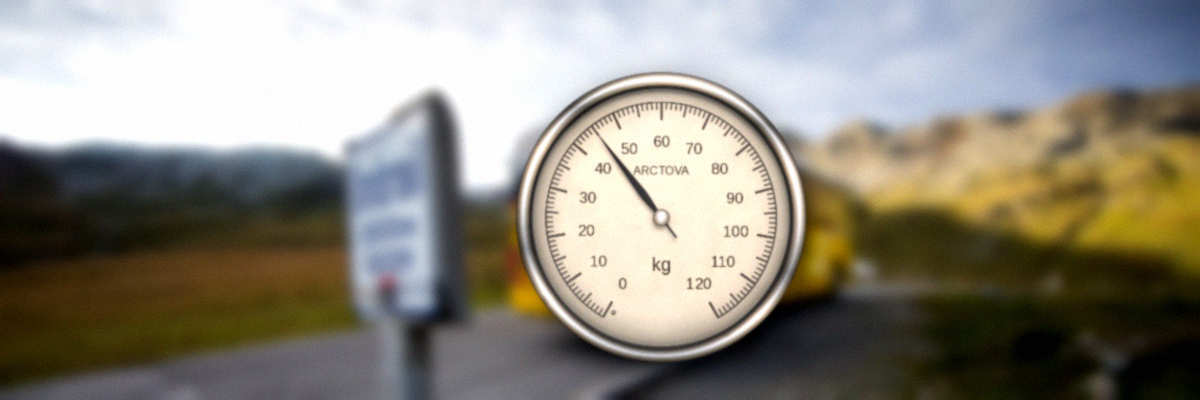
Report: kg 45
